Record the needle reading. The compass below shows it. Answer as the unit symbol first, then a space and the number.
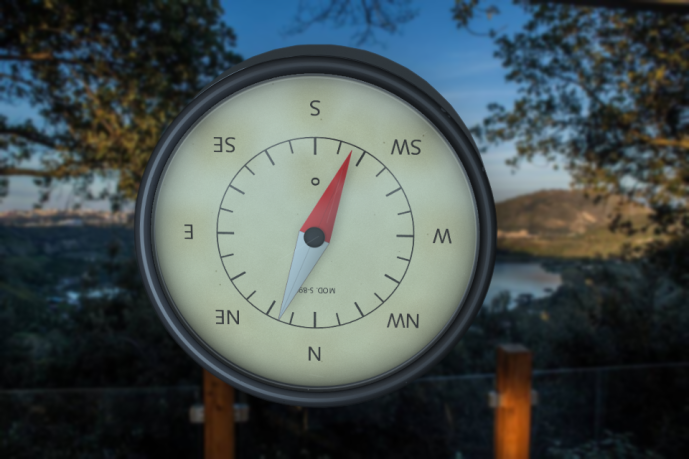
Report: ° 202.5
